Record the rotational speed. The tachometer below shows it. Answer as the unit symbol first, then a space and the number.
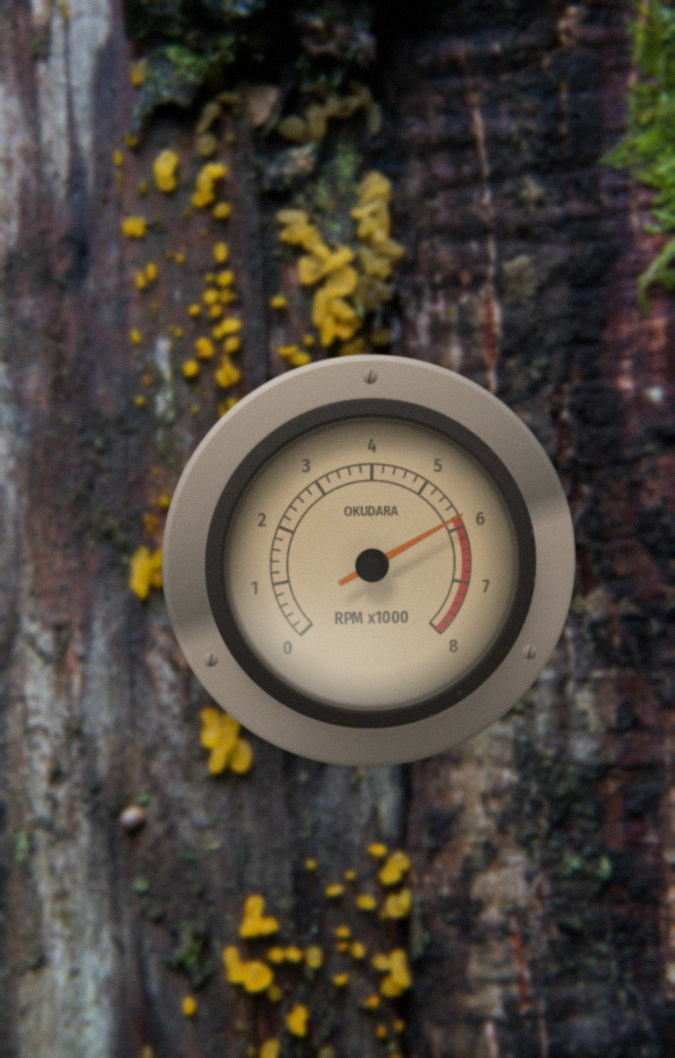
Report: rpm 5800
